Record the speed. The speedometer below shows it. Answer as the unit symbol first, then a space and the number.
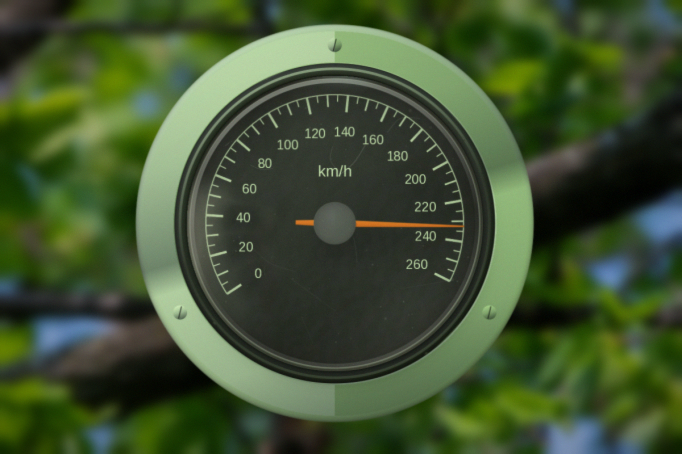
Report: km/h 232.5
